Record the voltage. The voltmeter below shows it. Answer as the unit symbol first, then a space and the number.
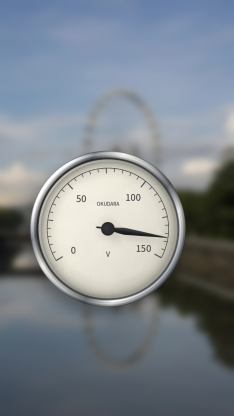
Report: V 137.5
